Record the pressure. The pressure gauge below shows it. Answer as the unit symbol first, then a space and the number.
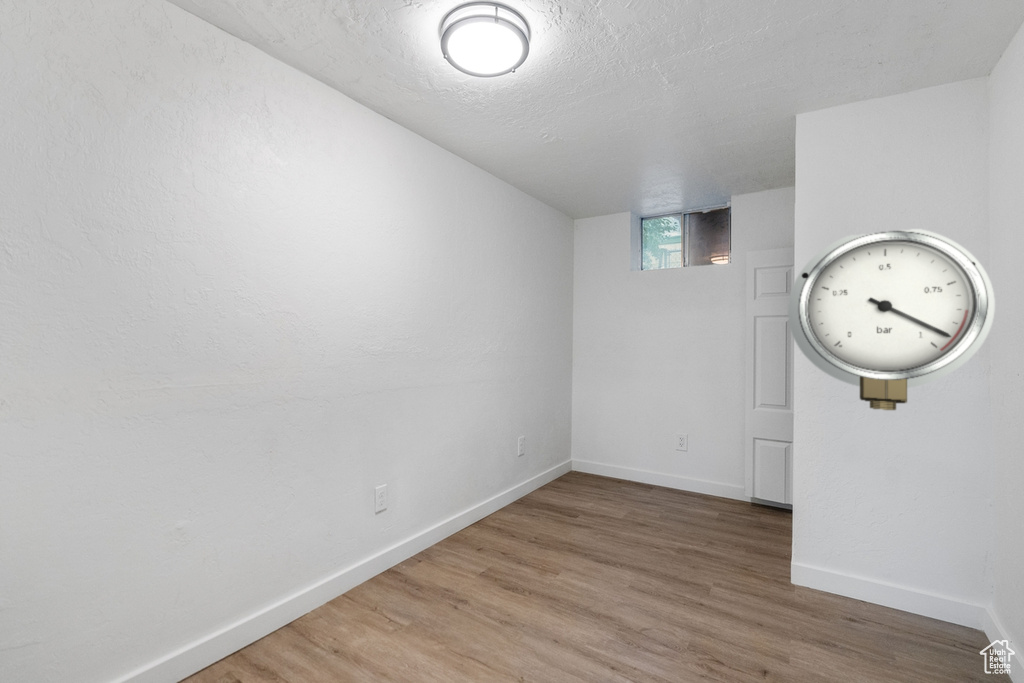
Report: bar 0.95
